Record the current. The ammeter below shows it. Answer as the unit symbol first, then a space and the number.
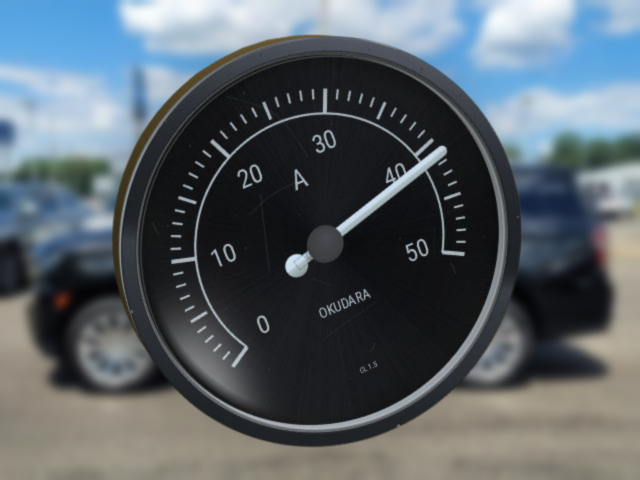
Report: A 41
